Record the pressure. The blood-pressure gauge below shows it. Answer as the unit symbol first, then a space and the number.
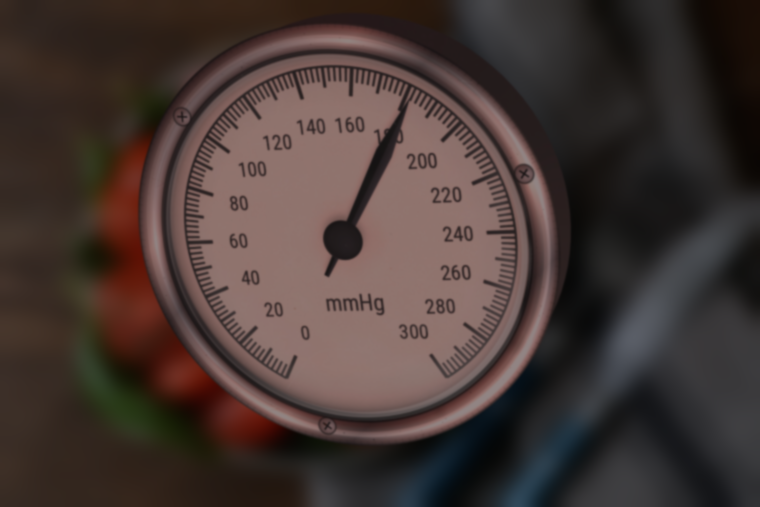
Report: mmHg 182
